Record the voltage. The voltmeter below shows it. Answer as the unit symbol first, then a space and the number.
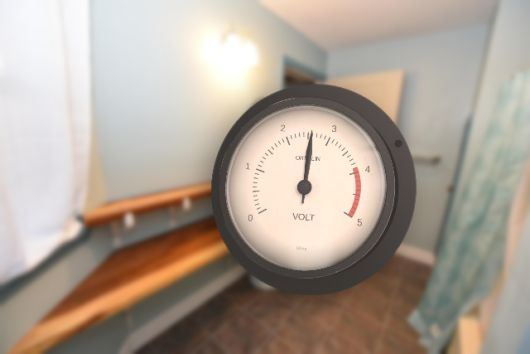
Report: V 2.6
